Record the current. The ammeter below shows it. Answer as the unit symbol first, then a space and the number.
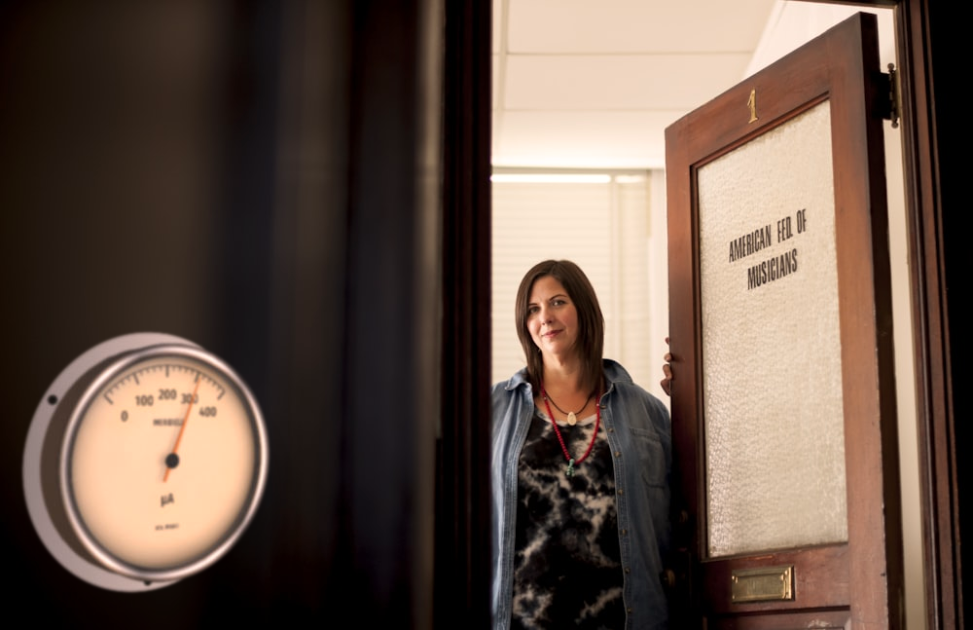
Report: µA 300
